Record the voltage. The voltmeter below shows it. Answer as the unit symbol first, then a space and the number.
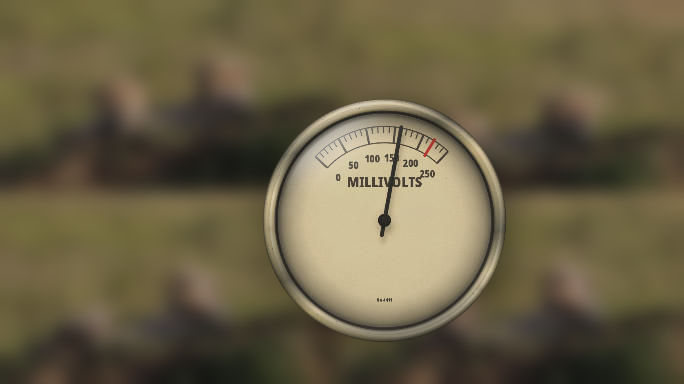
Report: mV 160
